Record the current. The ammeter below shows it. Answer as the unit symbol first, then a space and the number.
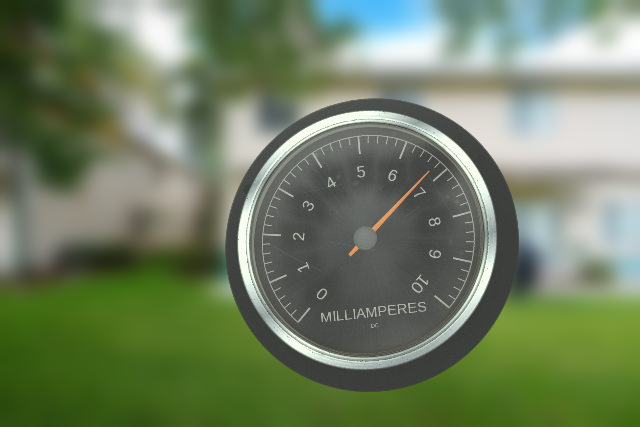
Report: mA 6.8
